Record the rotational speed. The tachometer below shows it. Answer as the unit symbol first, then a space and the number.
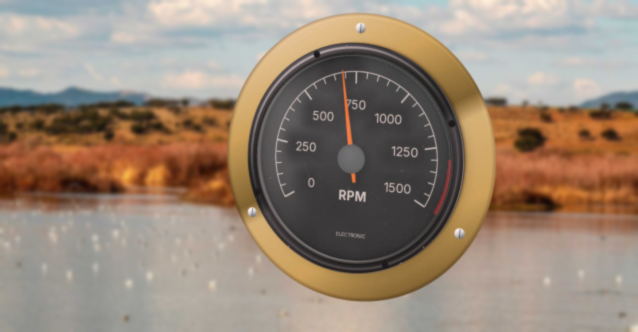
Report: rpm 700
